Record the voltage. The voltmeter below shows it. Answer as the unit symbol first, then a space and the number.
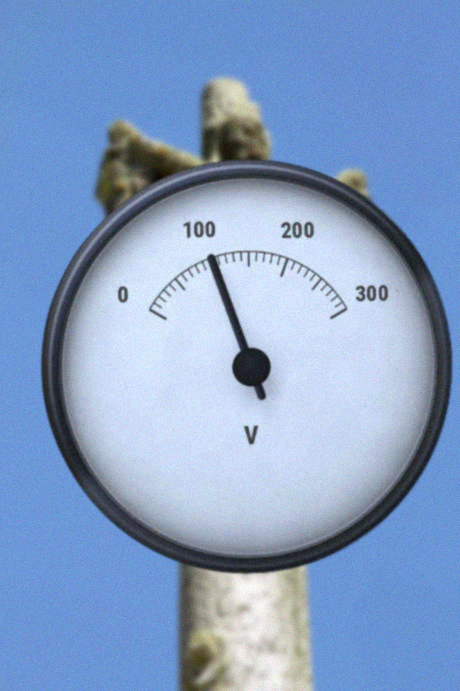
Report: V 100
